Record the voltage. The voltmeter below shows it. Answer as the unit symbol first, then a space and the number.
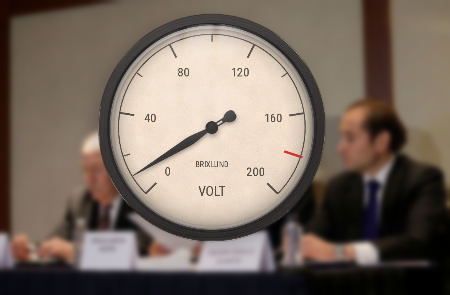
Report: V 10
